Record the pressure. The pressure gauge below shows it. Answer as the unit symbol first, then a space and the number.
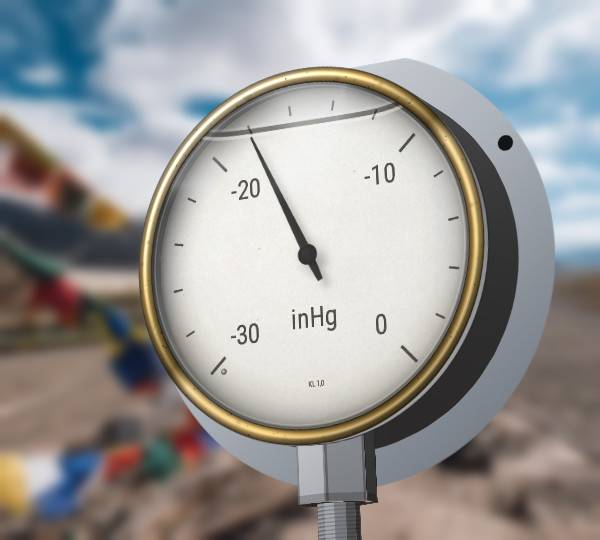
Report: inHg -18
